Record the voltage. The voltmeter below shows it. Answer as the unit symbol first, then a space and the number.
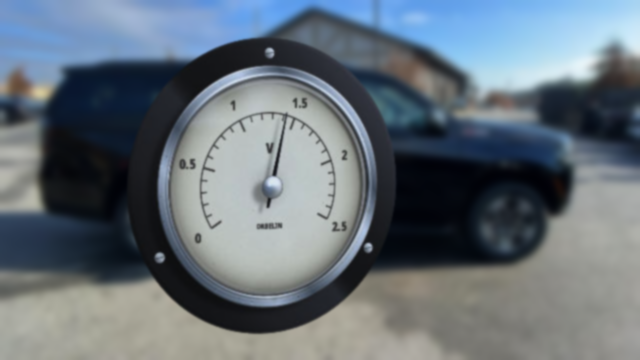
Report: V 1.4
